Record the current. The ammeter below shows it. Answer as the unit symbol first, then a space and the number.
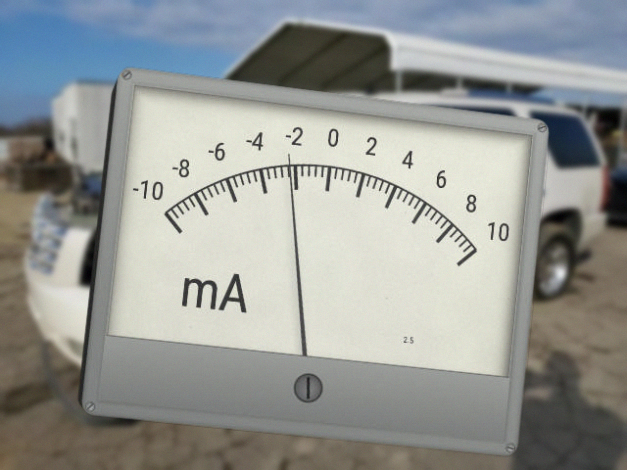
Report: mA -2.4
